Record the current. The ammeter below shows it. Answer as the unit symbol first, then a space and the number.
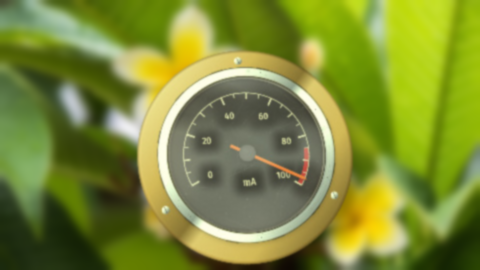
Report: mA 97.5
